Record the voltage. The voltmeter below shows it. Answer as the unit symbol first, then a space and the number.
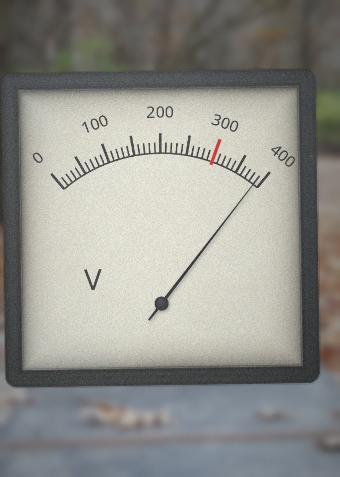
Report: V 390
